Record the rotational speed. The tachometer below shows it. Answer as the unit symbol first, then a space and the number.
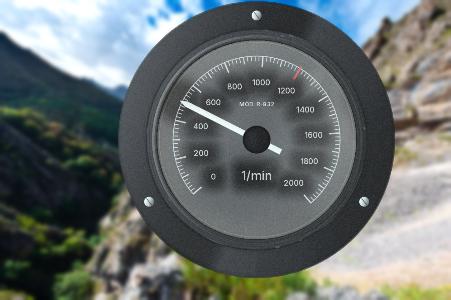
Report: rpm 500
